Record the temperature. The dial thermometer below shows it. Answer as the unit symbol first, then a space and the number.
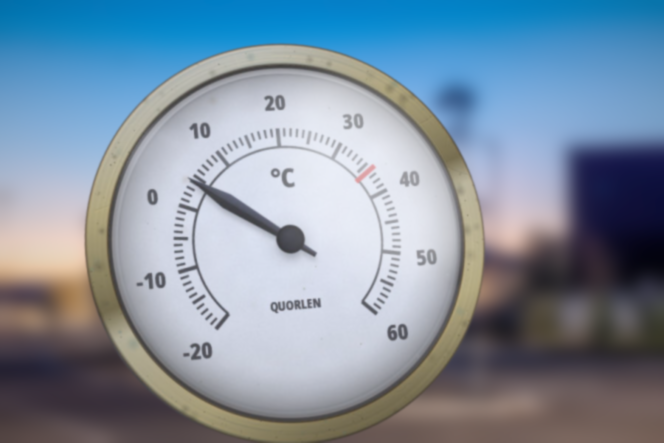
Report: °C 4
